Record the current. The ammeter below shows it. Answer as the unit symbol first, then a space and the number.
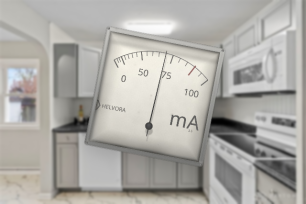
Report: mA 70
